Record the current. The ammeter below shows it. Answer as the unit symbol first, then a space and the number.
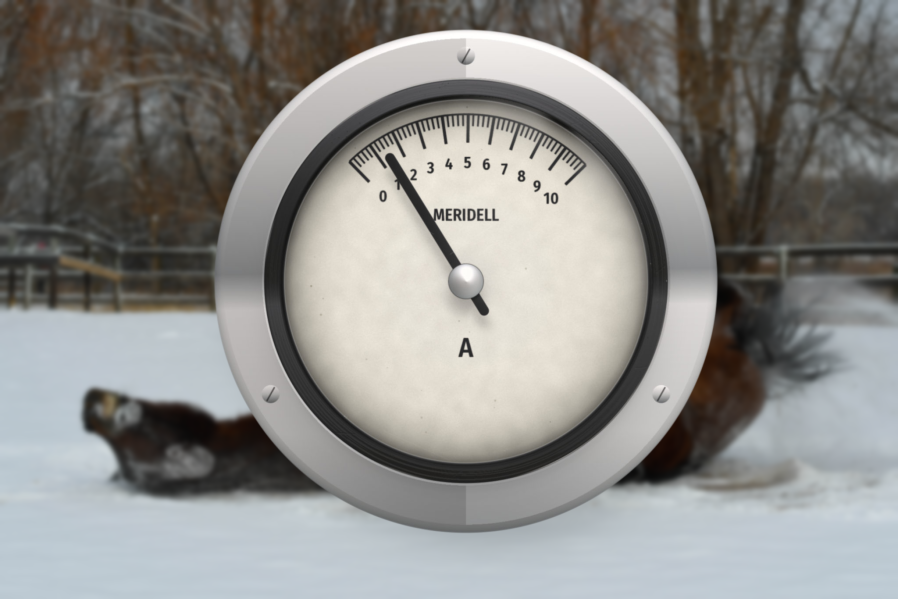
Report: A 1.4
